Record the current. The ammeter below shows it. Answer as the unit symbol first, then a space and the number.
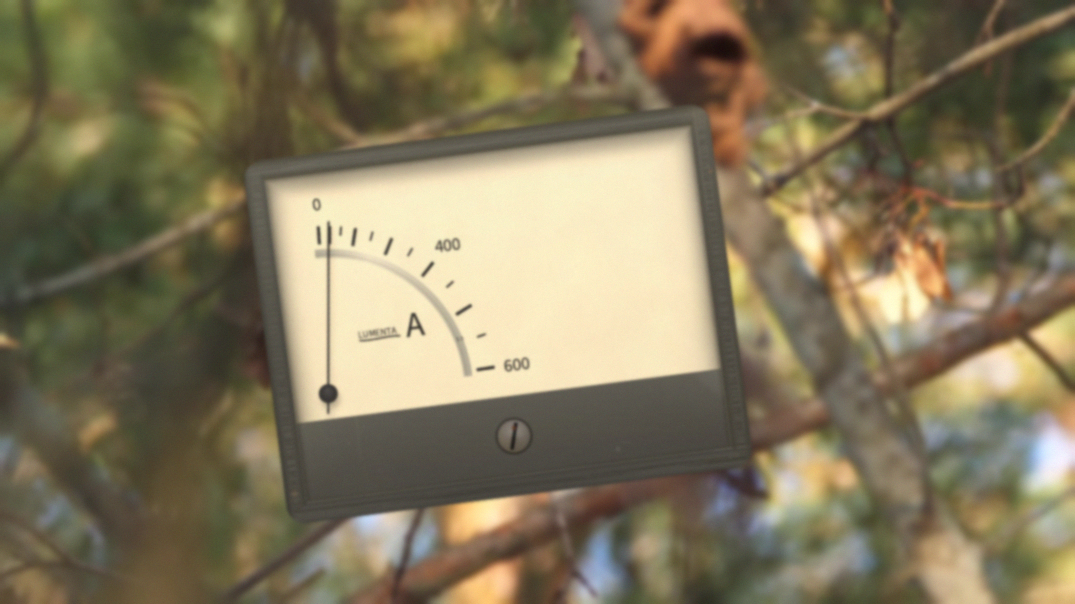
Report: A 100
